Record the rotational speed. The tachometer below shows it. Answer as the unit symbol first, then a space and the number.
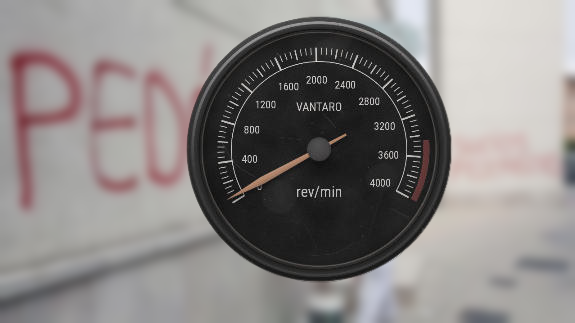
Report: rpm 50
